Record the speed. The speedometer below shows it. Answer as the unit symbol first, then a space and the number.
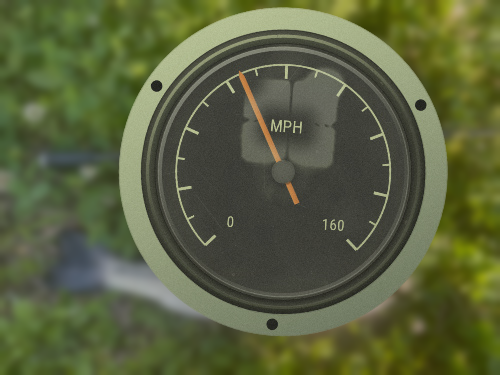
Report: mph 65
